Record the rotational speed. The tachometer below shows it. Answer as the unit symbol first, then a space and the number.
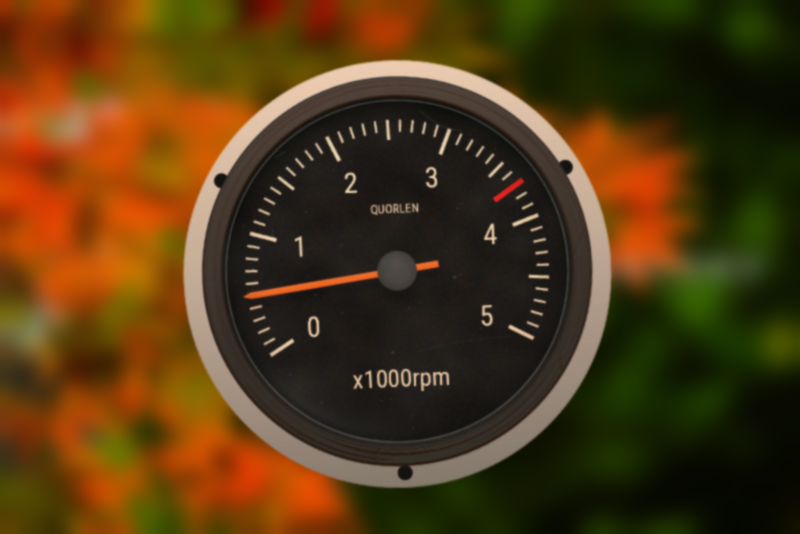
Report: rpm 500
